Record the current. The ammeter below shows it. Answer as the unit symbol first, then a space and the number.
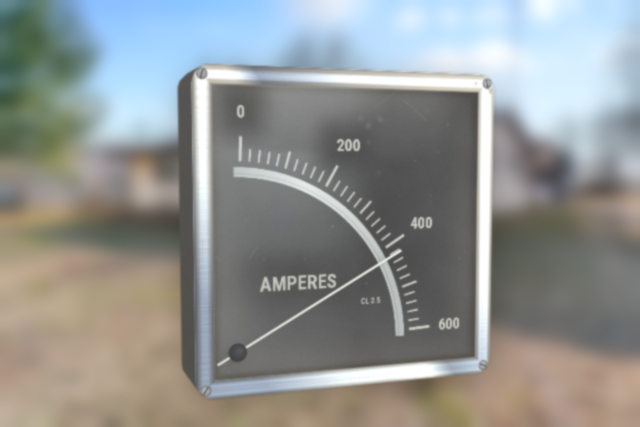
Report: A 420
